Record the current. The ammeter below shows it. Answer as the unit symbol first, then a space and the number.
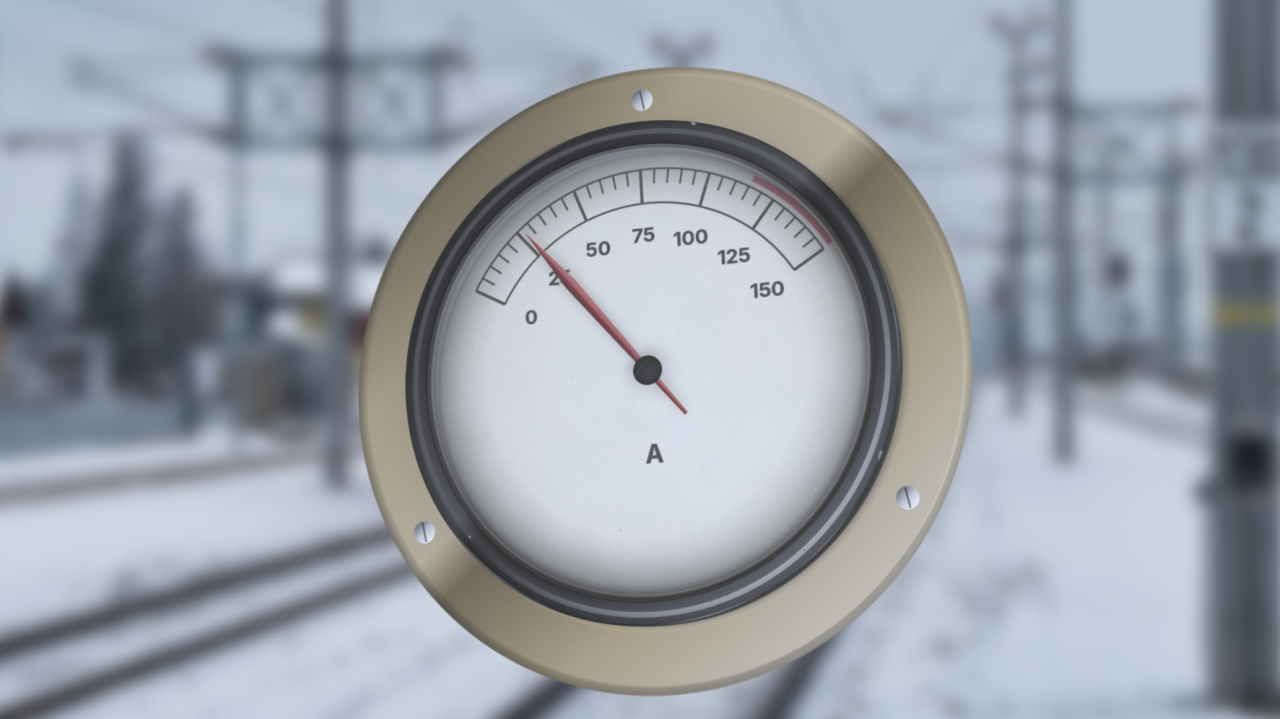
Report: A 27.5
